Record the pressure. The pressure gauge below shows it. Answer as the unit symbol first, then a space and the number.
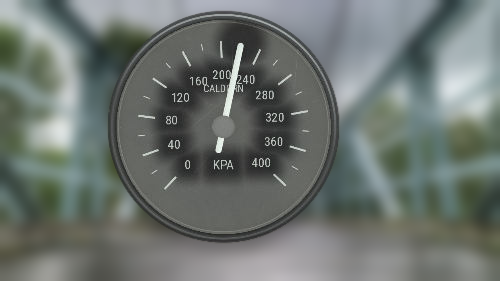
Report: kPa 220
